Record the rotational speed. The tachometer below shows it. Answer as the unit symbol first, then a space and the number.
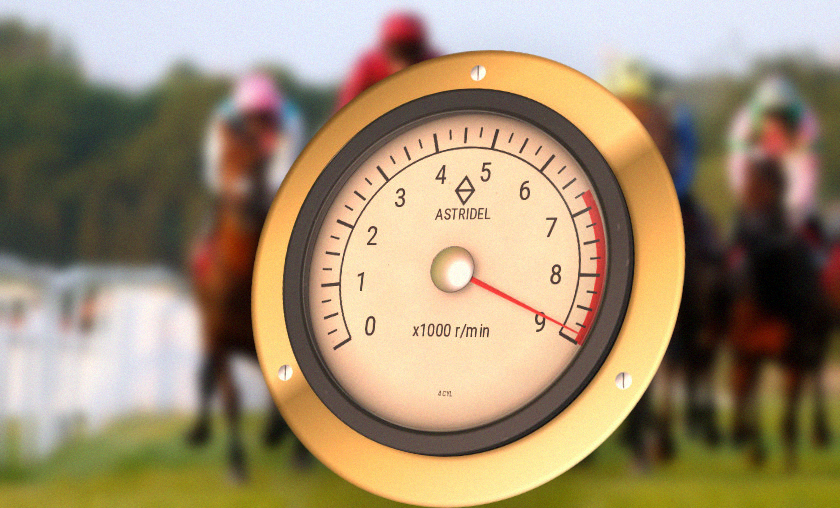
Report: rpm 8875
